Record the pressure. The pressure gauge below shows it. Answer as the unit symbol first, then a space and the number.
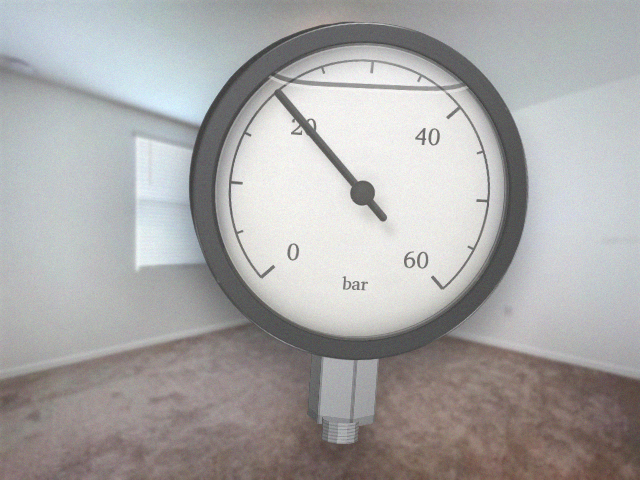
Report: bar 20
